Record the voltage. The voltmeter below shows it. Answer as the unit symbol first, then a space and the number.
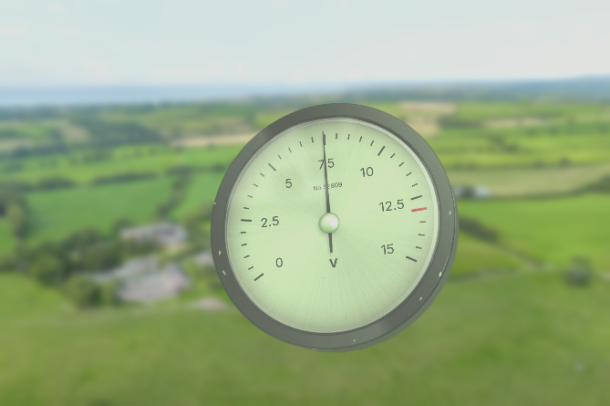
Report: V 7.5
